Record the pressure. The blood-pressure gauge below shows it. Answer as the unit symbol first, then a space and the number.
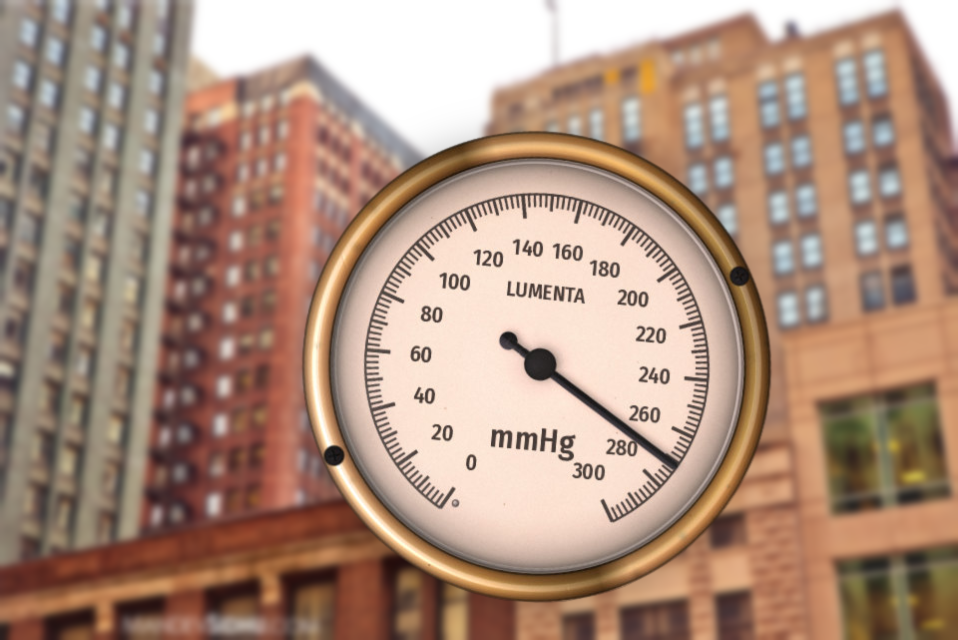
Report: mmHg 272
